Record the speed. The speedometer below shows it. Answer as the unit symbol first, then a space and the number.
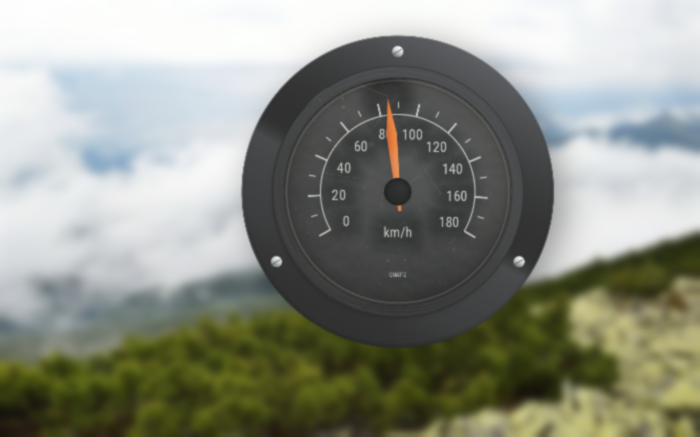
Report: km/h 85
